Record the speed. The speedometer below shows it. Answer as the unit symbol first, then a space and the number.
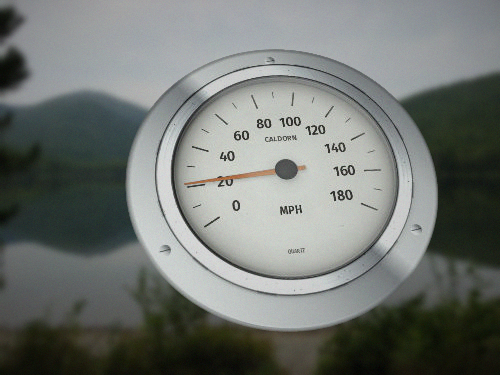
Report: mph 20
